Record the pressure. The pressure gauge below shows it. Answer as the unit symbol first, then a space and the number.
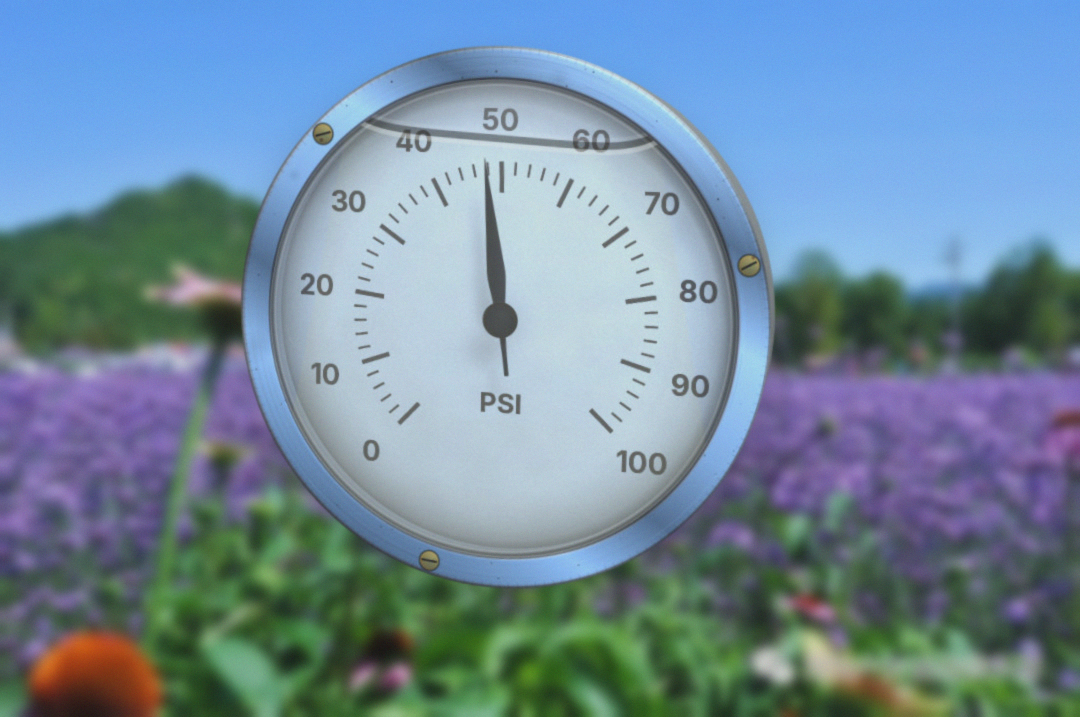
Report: psi 48
